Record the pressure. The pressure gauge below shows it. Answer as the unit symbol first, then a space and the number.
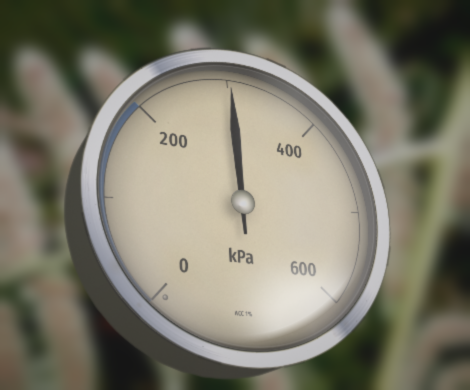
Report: kPa 300
